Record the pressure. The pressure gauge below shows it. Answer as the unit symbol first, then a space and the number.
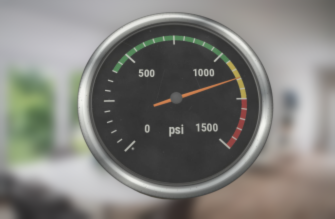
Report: psi 1150
